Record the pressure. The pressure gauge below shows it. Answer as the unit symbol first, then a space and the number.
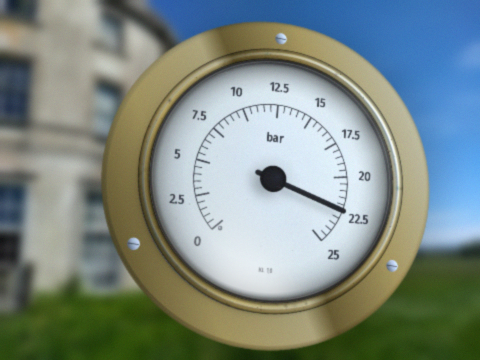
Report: bar 22.5
